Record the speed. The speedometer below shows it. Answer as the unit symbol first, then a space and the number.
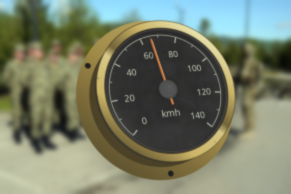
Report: km/h 65
